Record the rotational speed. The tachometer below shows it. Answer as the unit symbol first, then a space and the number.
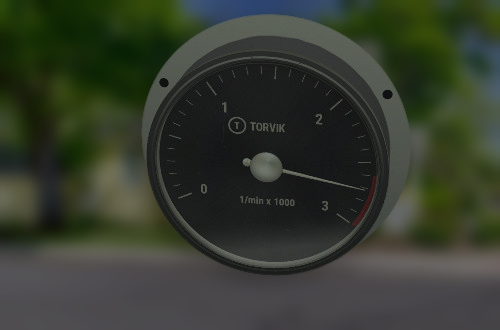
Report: rpm 2700
